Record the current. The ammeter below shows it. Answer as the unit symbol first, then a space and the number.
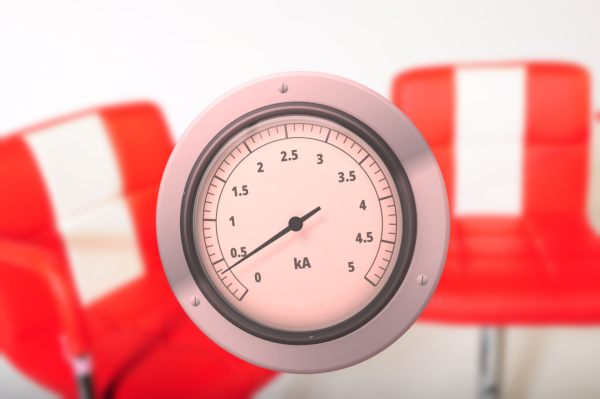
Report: kA 0.35
